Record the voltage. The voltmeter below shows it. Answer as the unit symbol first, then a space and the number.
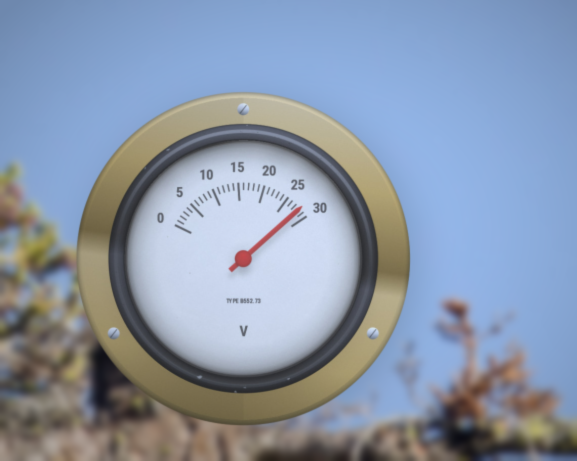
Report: V 28
